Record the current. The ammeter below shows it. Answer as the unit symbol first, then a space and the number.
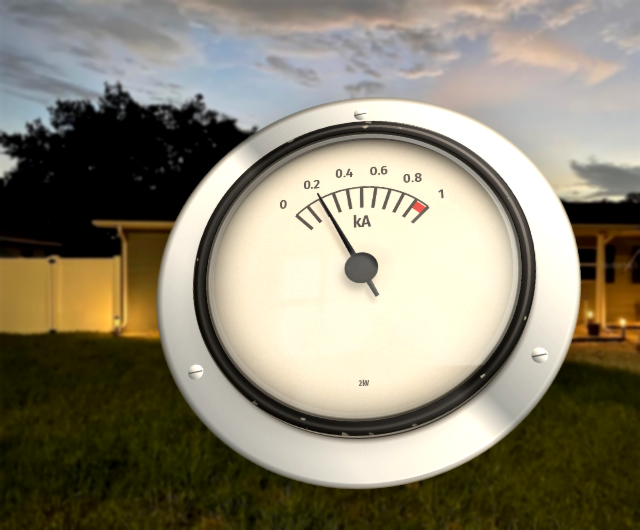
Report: kA 0.2
